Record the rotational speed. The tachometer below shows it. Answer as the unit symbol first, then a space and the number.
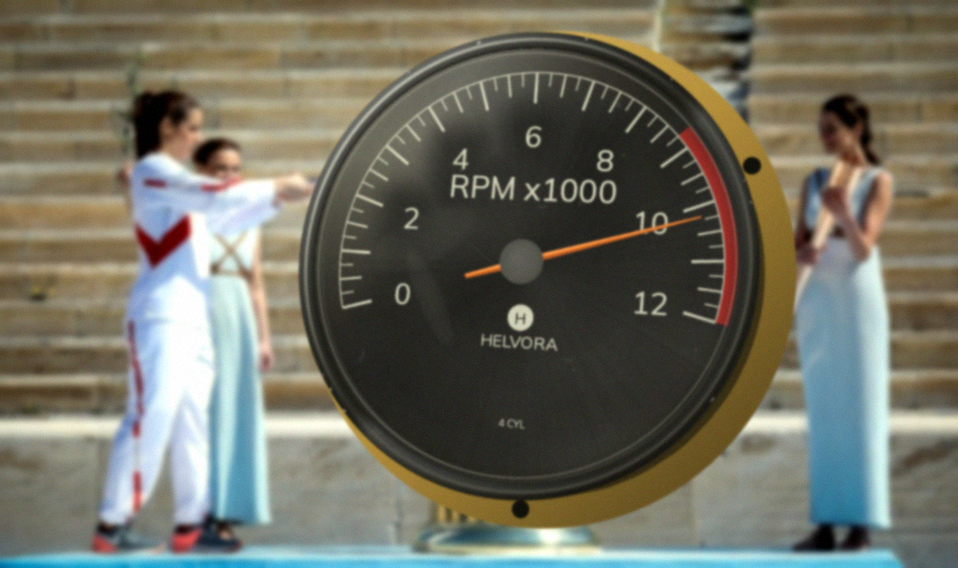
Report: rpm 10250
